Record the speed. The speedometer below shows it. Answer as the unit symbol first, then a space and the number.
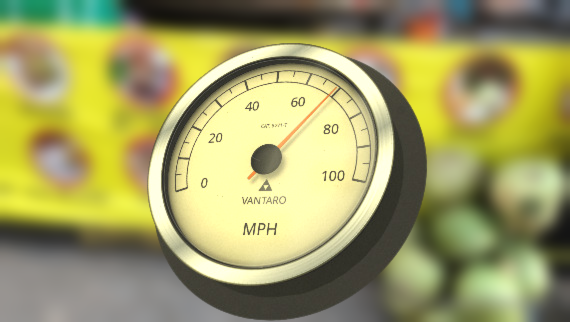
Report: mph 70
